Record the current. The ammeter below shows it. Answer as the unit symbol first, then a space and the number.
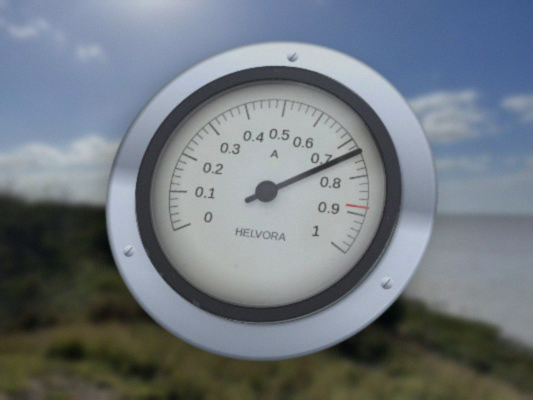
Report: A 0.74
